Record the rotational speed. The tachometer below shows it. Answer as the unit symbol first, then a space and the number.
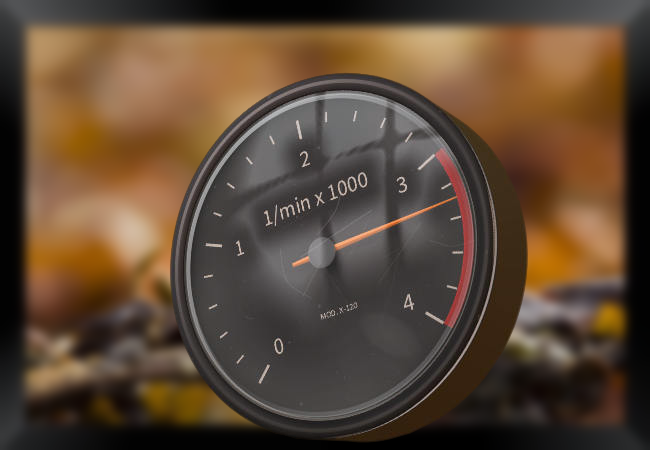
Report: rpm 3300
